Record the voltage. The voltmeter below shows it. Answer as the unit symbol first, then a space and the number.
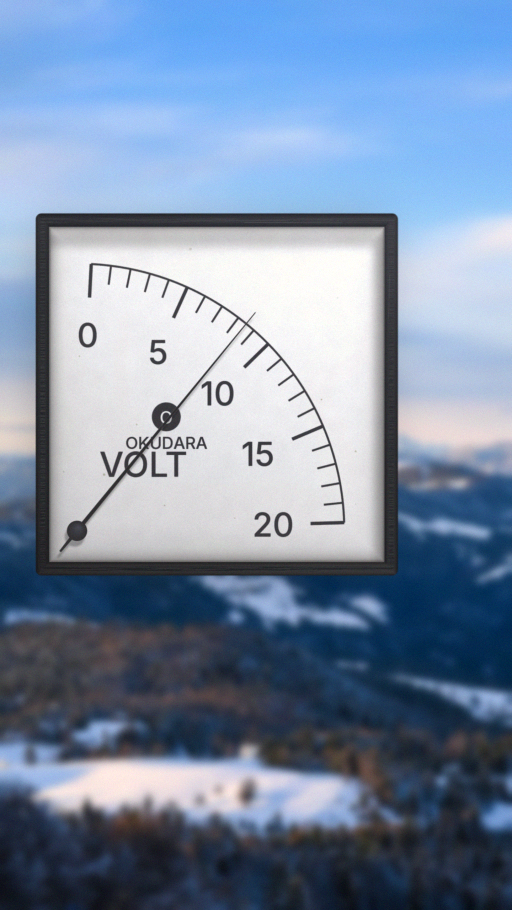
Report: V 8.5
